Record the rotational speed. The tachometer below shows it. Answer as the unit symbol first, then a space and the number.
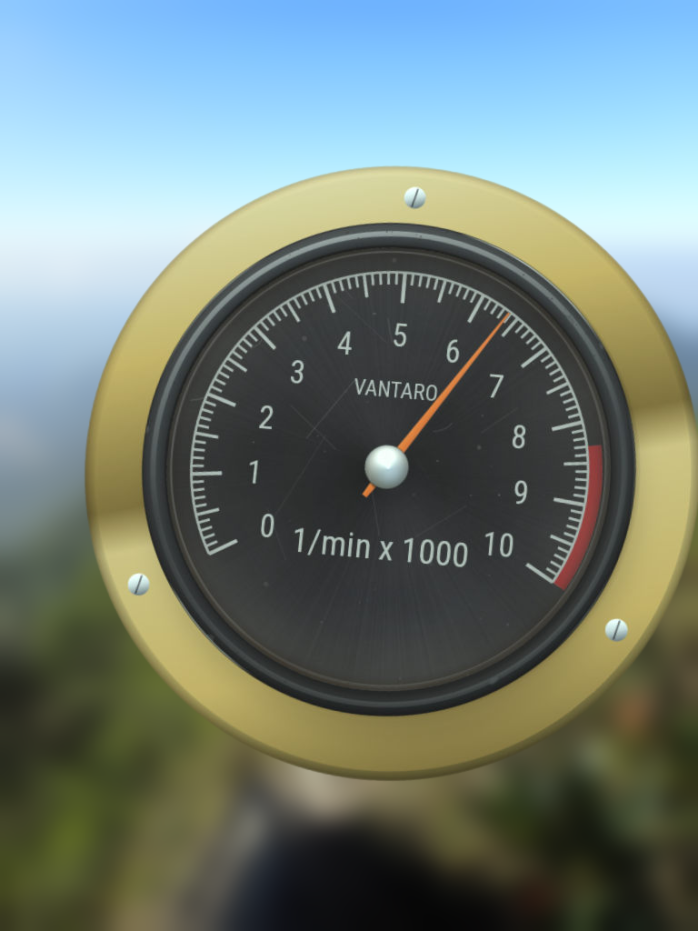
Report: rpm 6400
